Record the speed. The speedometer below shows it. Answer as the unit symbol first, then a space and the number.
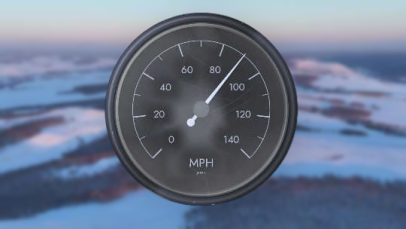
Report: mph 90
